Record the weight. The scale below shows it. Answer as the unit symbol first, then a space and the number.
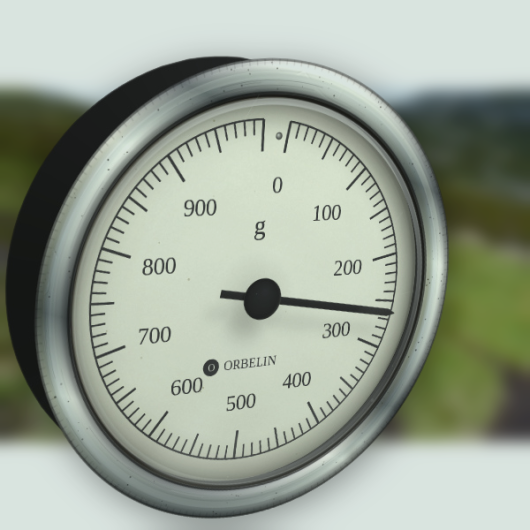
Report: g 260
